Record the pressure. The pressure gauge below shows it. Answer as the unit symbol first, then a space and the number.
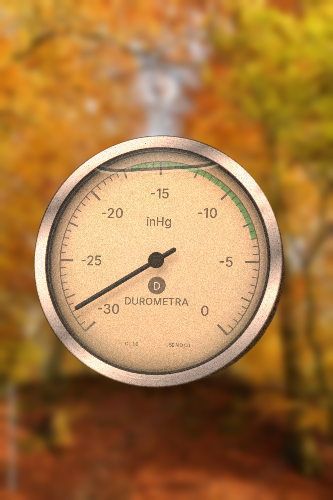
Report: inHg -28.5
